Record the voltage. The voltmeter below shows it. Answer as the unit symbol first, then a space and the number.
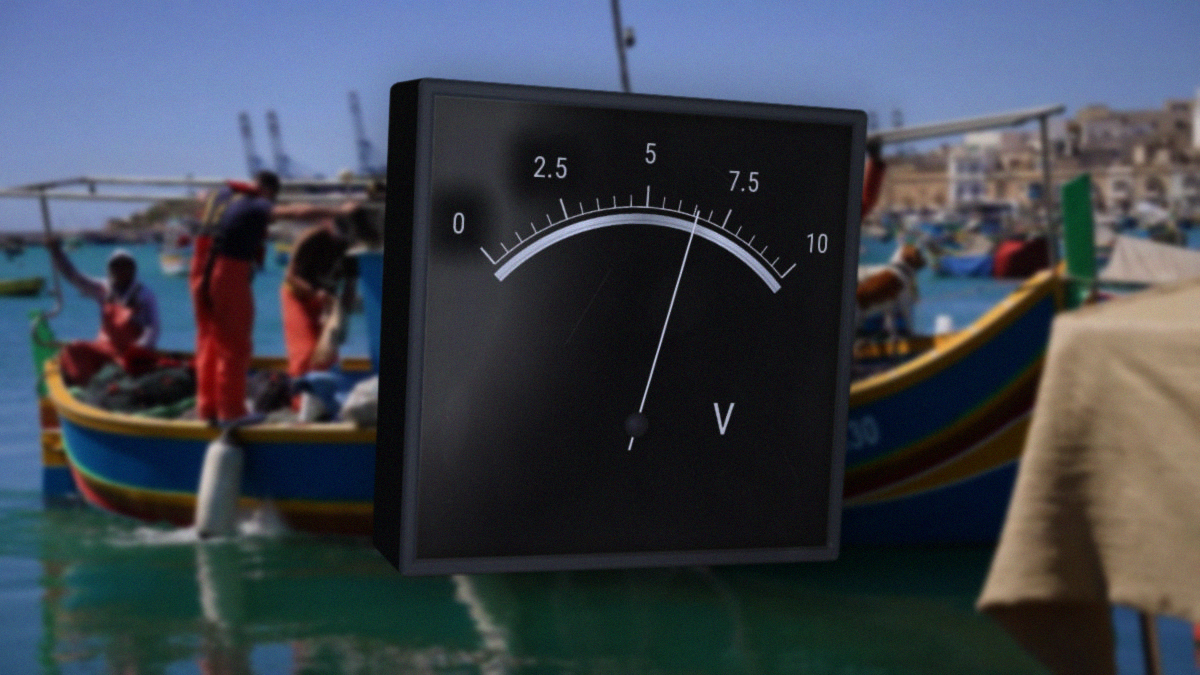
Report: V 6.5
